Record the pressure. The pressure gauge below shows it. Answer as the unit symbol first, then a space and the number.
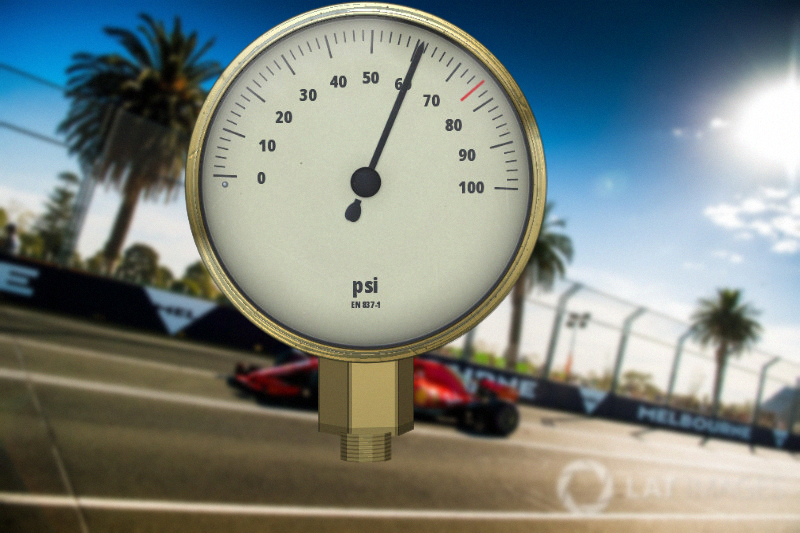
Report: psi 61
